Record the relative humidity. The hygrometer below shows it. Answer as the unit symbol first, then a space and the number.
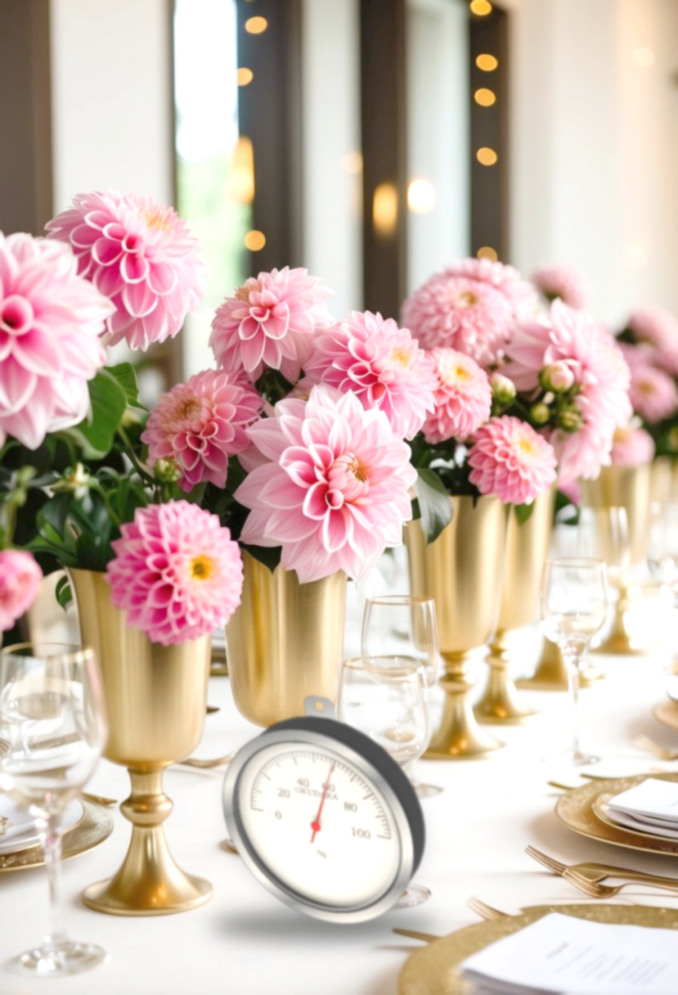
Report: % 60
